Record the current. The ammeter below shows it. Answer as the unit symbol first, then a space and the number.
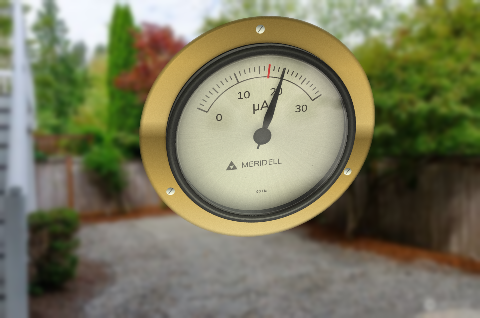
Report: µA 20
